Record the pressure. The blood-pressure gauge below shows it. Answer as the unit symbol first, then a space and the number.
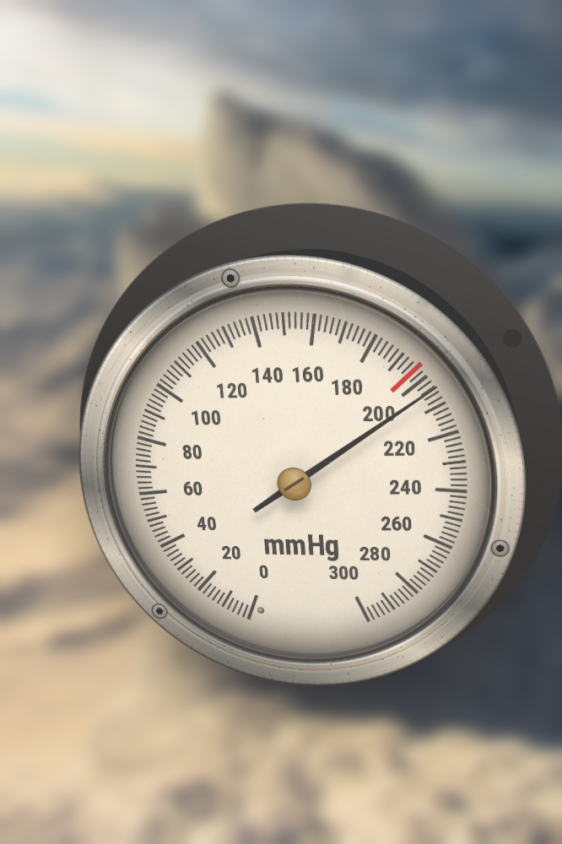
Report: mmHg 204
